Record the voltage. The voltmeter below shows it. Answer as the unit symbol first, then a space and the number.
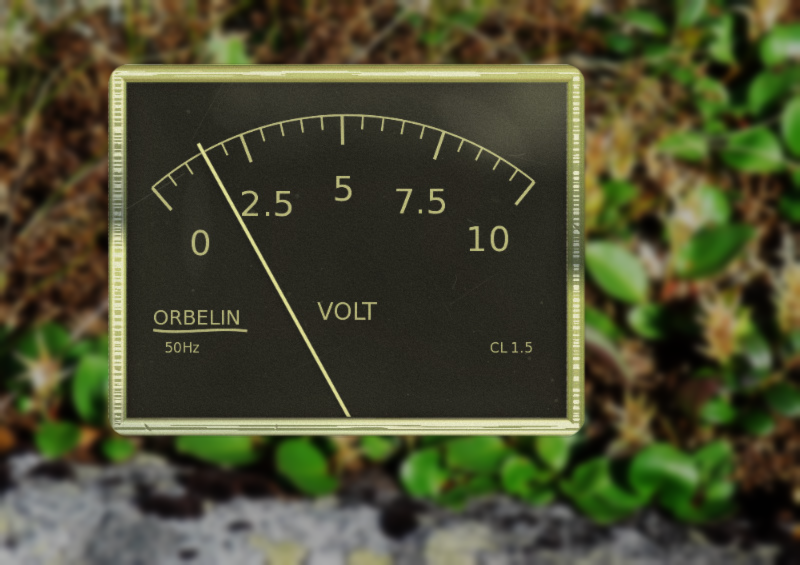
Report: V 1.5
